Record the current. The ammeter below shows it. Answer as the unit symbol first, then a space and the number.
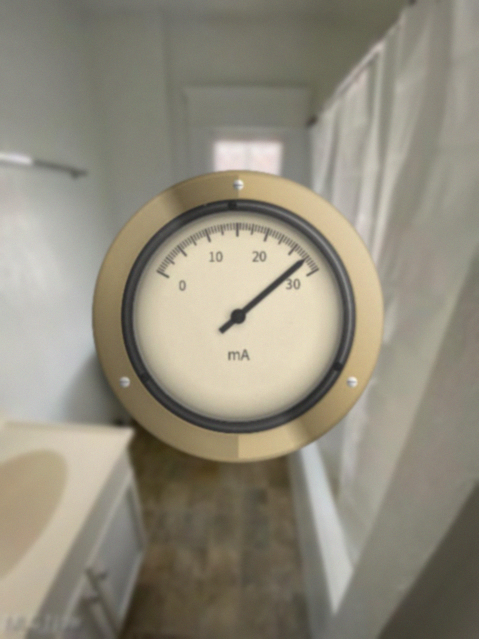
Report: mA 27.5
